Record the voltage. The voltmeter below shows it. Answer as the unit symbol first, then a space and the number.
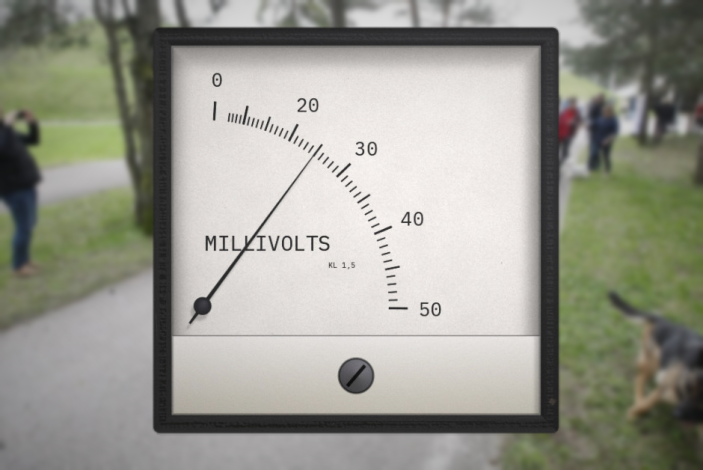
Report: mV 25
